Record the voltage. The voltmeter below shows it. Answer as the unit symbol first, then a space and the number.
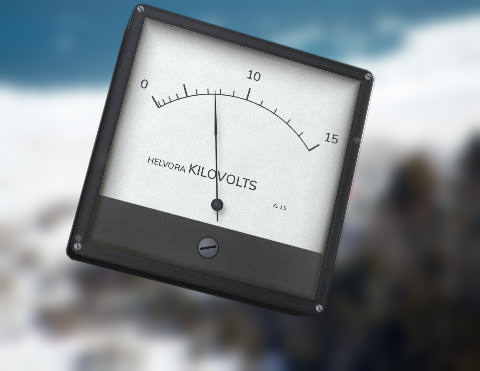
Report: kV 7.5
